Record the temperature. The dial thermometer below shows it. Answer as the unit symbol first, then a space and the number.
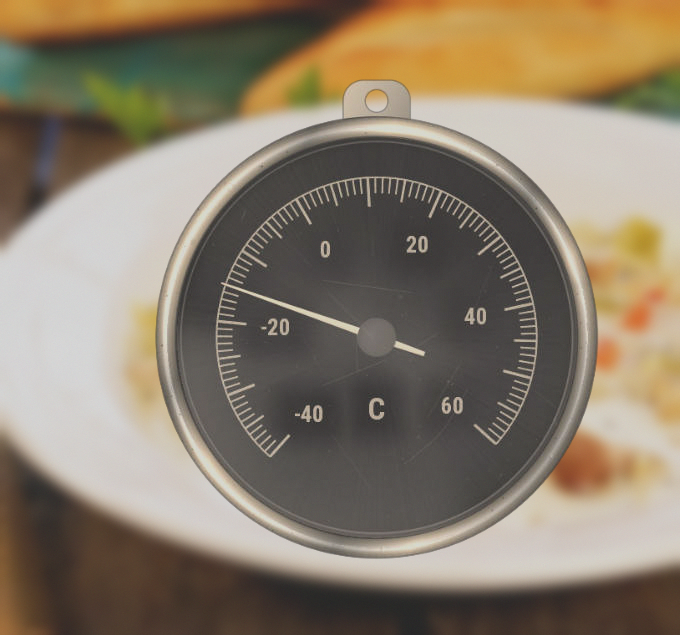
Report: °C -15
